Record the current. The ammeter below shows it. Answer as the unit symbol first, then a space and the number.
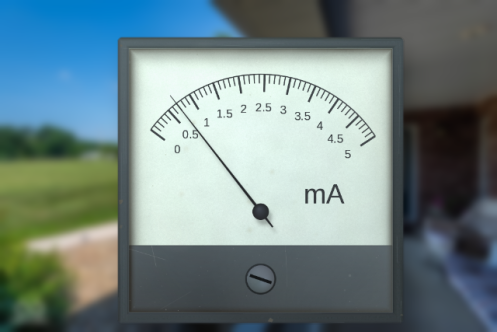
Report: mA 0.7
